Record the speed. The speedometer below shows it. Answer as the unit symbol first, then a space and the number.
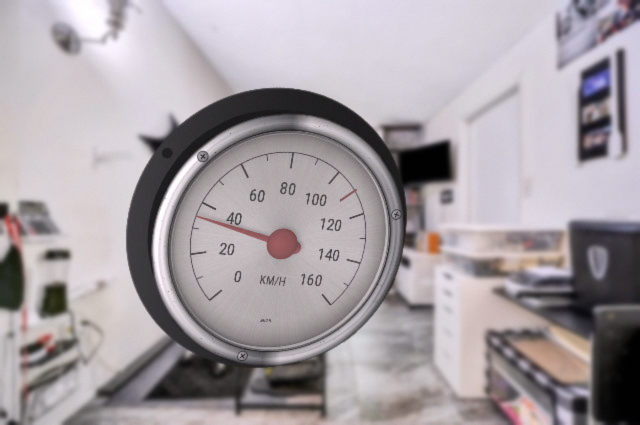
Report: km/h 35
